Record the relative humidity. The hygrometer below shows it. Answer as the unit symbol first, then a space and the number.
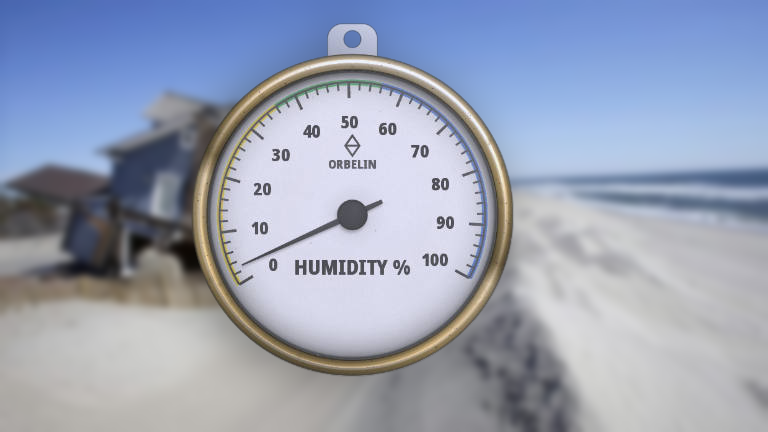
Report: % 3
